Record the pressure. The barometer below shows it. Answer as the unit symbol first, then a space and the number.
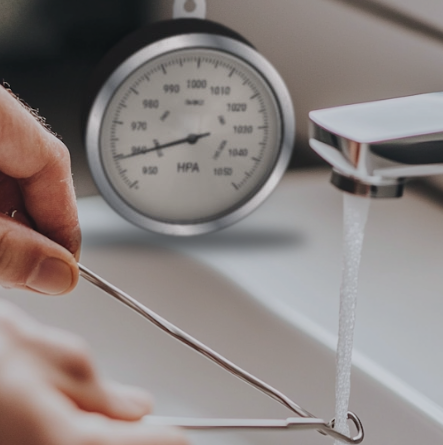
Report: hPa 960
